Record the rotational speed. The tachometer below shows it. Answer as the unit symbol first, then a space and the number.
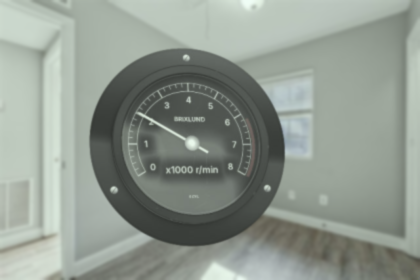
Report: rpm 2000
